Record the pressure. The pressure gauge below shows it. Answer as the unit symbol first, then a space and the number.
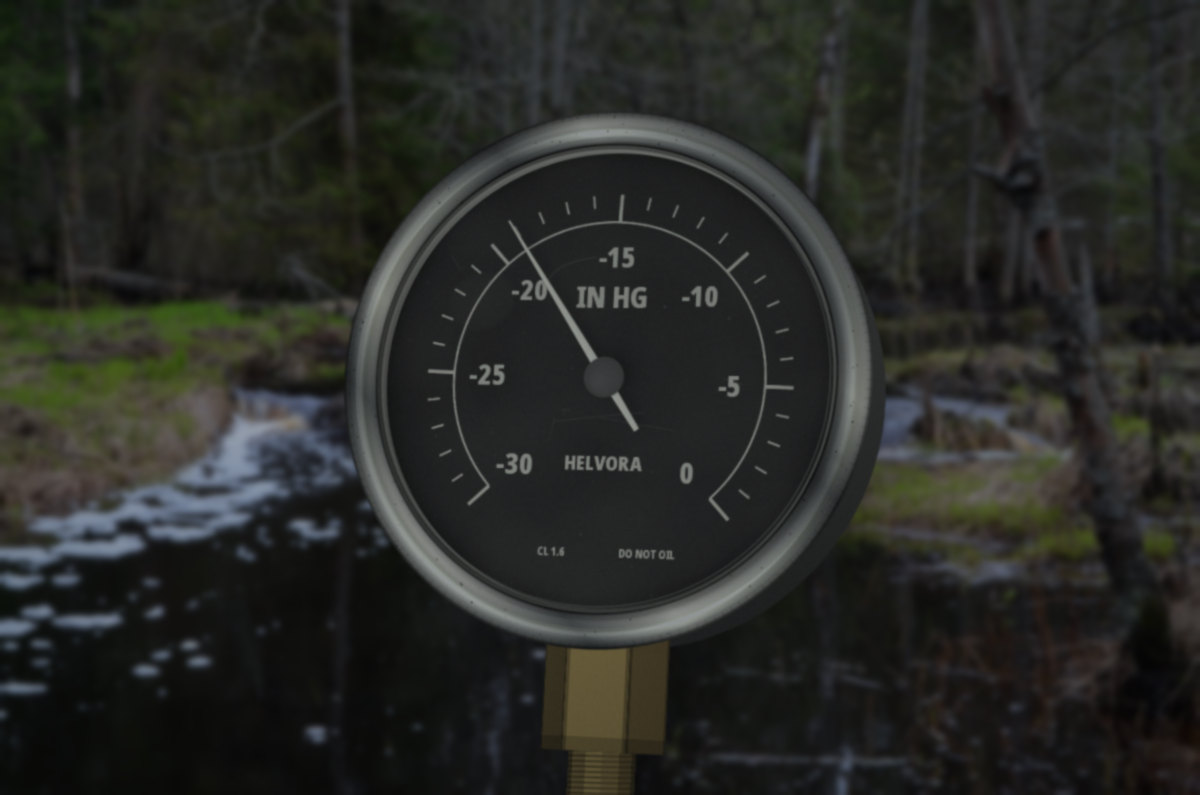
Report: inHg -19
